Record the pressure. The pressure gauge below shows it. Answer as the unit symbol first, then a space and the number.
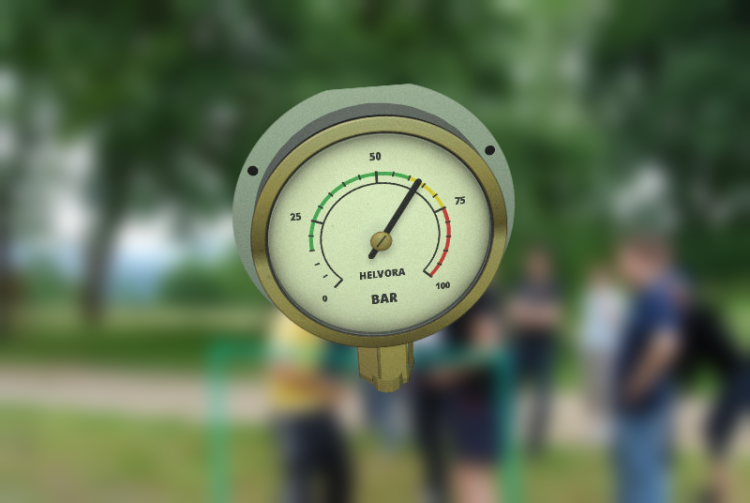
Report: bar 62.5
